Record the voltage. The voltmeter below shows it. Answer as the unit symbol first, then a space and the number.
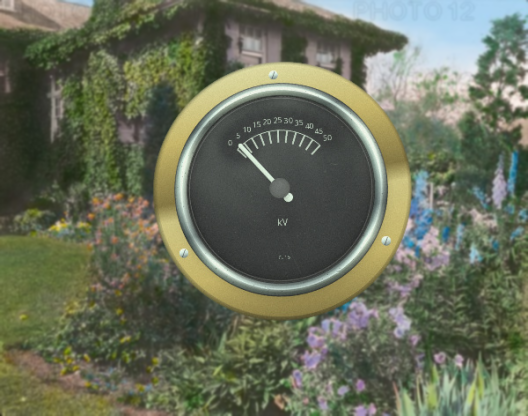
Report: kV 2.5
